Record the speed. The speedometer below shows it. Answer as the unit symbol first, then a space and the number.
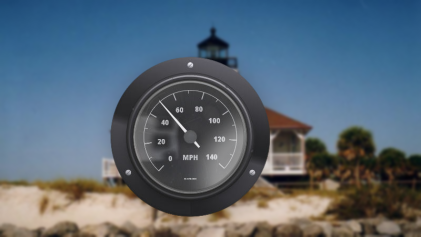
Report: mph 50
